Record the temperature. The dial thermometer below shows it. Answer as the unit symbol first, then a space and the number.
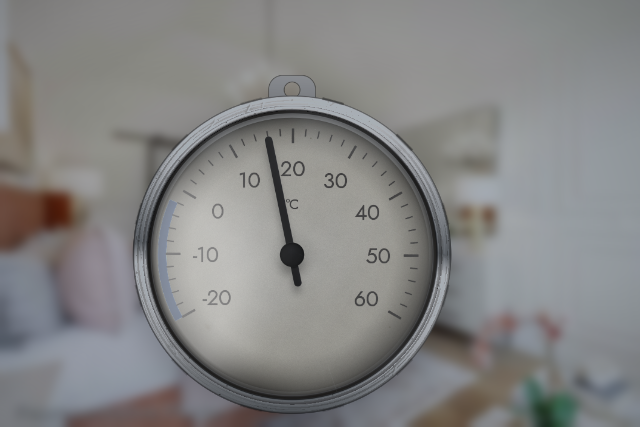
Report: °C 16
